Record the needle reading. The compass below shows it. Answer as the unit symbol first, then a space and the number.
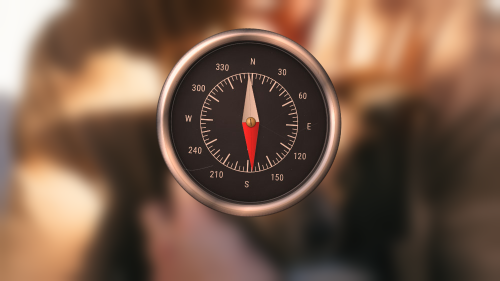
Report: ° 175
